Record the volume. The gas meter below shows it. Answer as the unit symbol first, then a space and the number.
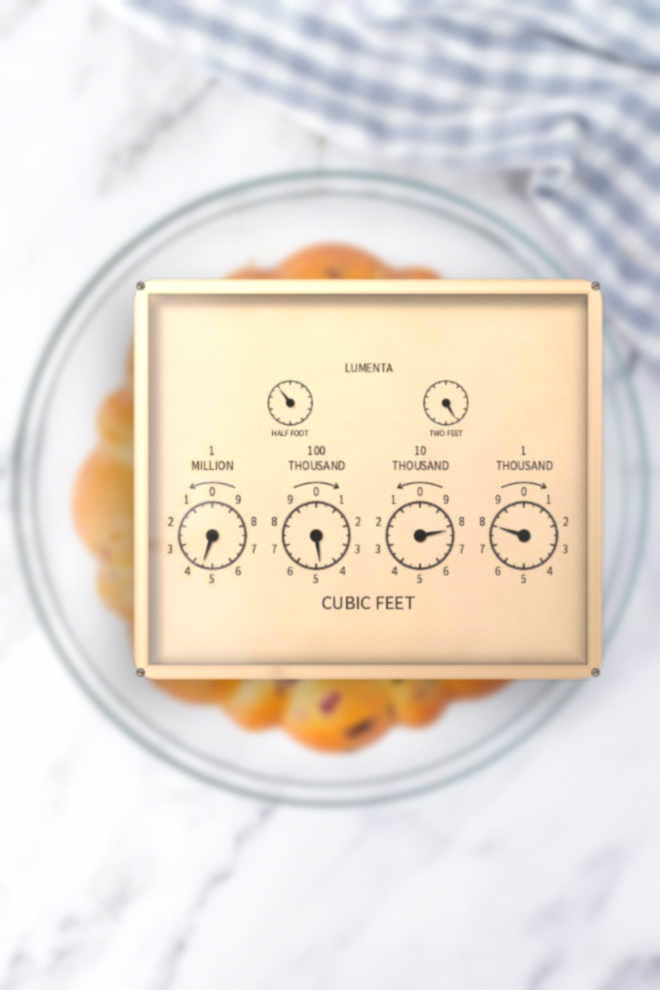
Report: ft³ 447800
